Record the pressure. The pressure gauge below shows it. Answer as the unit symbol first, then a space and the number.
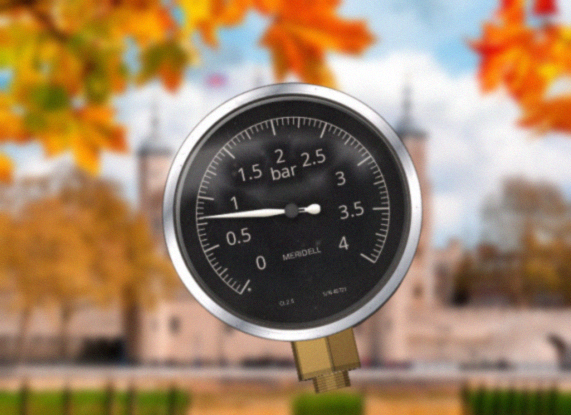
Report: bar 0.8
